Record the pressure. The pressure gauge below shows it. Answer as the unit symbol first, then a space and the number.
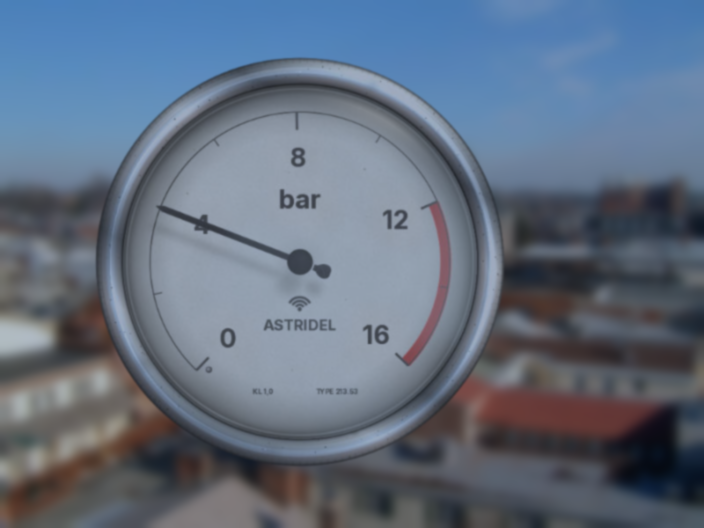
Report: bar 4
